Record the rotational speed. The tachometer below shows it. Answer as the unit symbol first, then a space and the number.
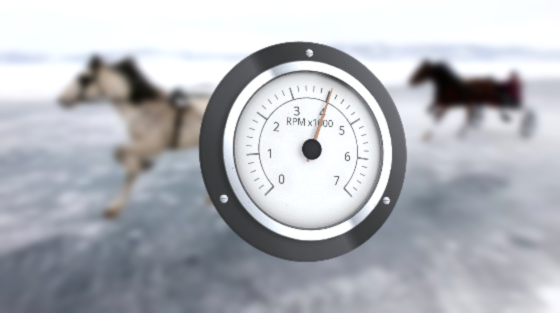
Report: rpm 4000
